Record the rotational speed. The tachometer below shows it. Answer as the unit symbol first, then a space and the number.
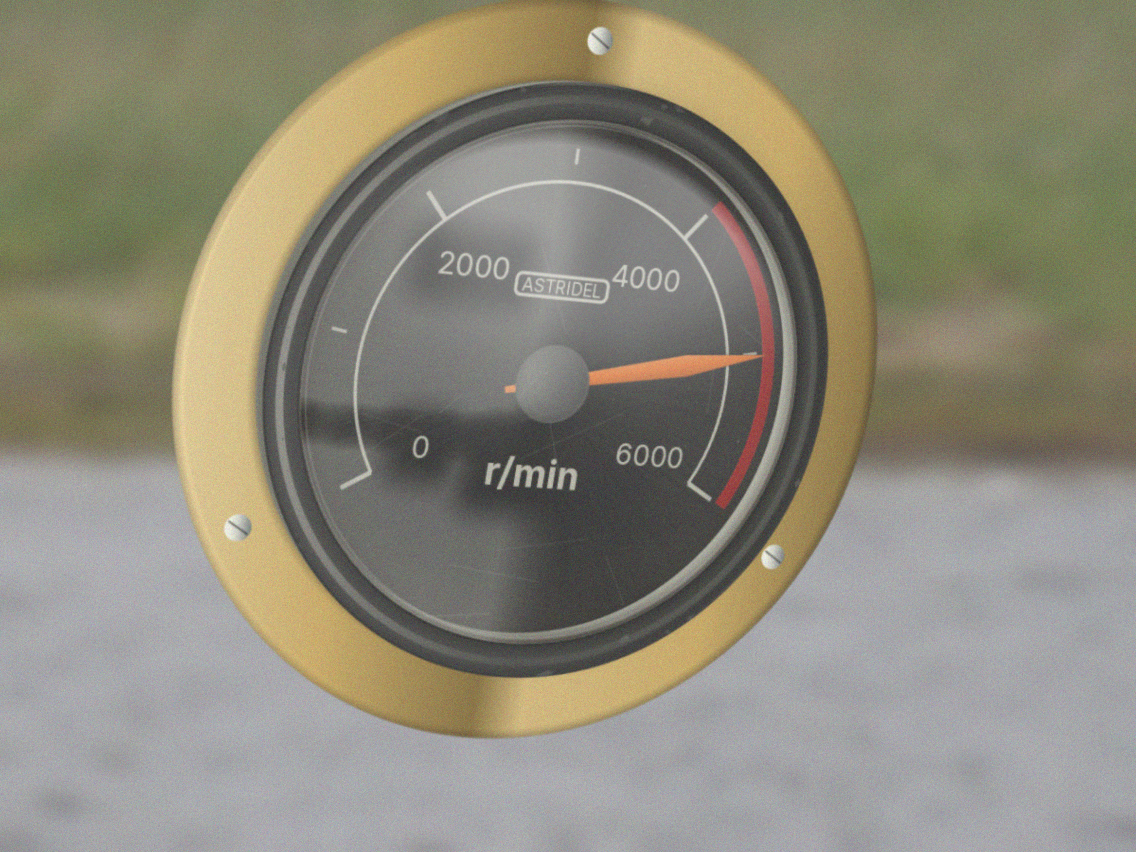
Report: rpm 5000
